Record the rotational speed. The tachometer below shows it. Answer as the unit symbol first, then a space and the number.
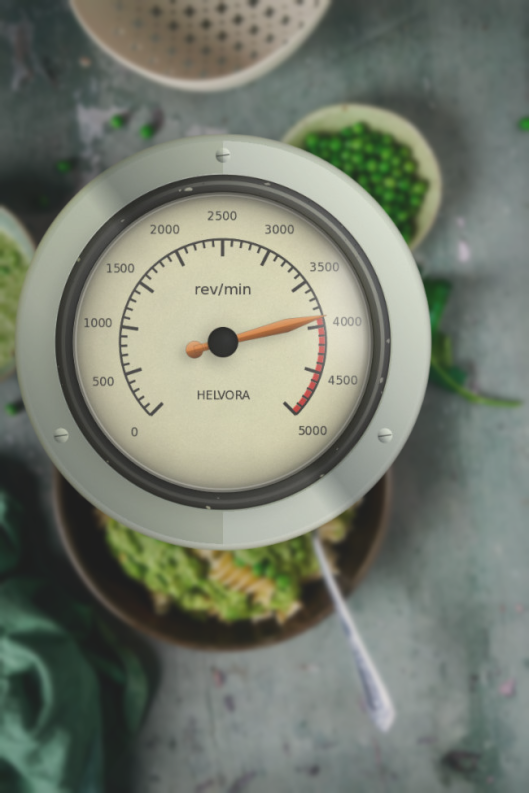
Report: rpm 3900
